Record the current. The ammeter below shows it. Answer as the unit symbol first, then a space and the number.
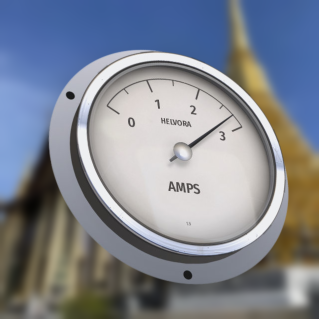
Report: A 2.75
